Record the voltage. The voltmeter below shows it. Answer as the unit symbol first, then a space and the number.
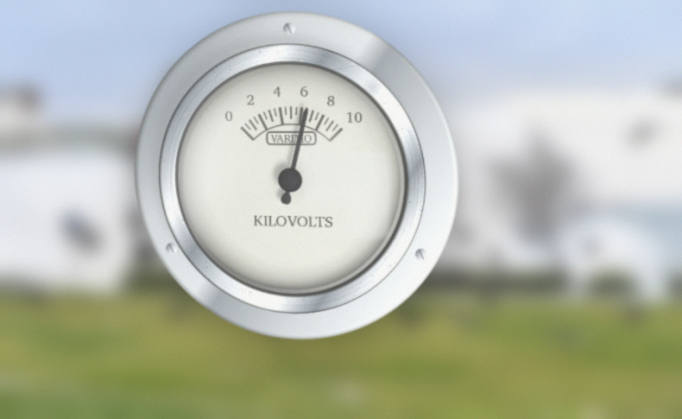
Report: kV 6.5
